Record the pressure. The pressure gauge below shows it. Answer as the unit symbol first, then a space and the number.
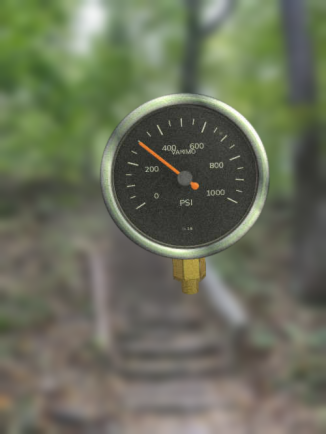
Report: psi 300
